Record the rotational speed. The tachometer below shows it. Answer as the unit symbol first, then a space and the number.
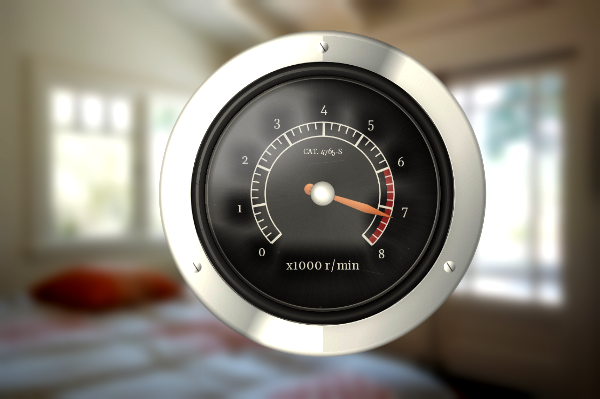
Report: rpm 7200
